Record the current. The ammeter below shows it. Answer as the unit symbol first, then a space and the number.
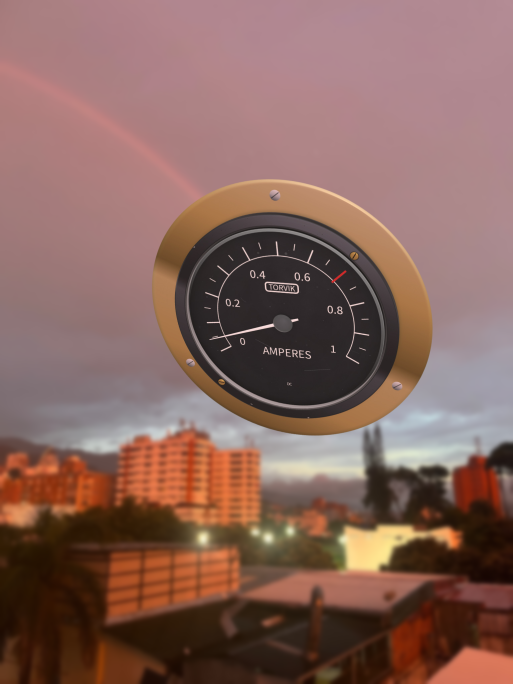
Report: A 0.05
